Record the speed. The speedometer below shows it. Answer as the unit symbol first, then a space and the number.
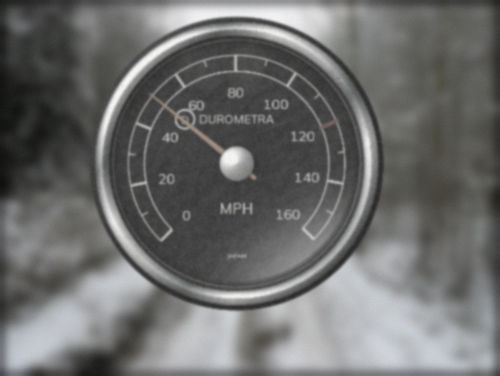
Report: mph 50
